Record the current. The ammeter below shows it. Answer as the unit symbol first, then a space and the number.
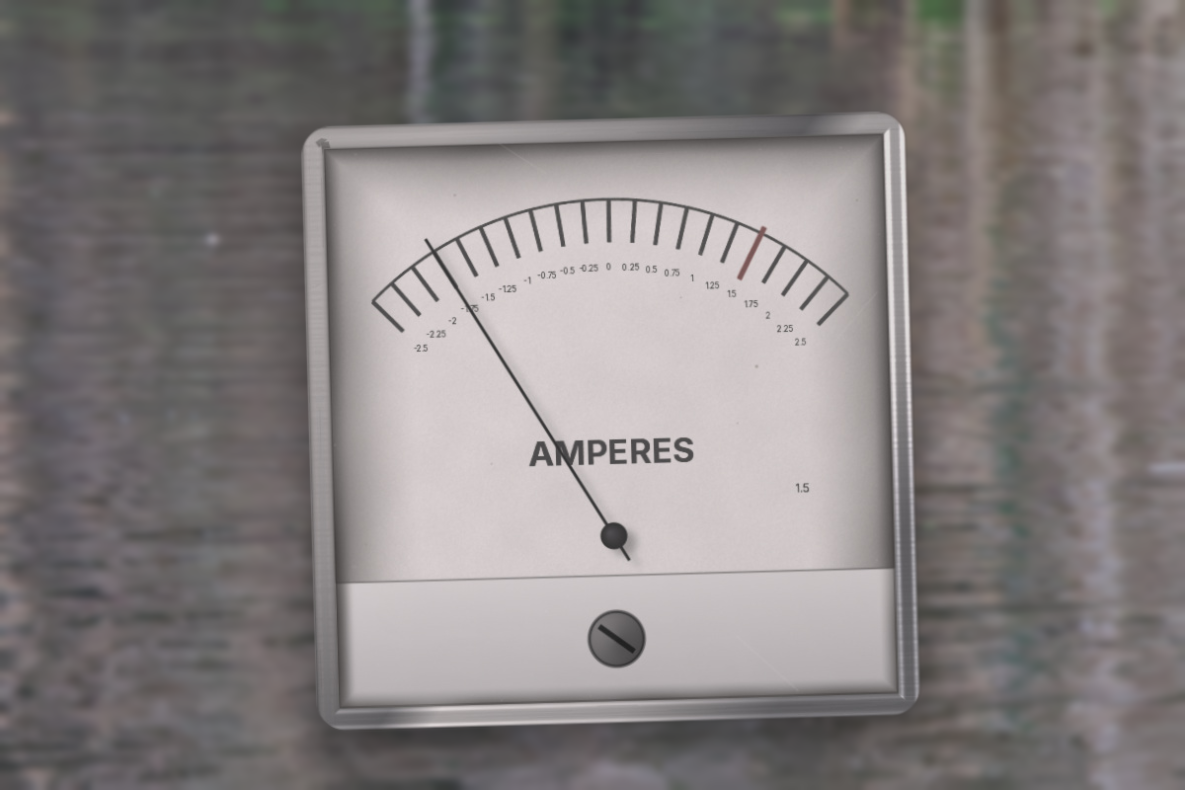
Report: A -1.75
